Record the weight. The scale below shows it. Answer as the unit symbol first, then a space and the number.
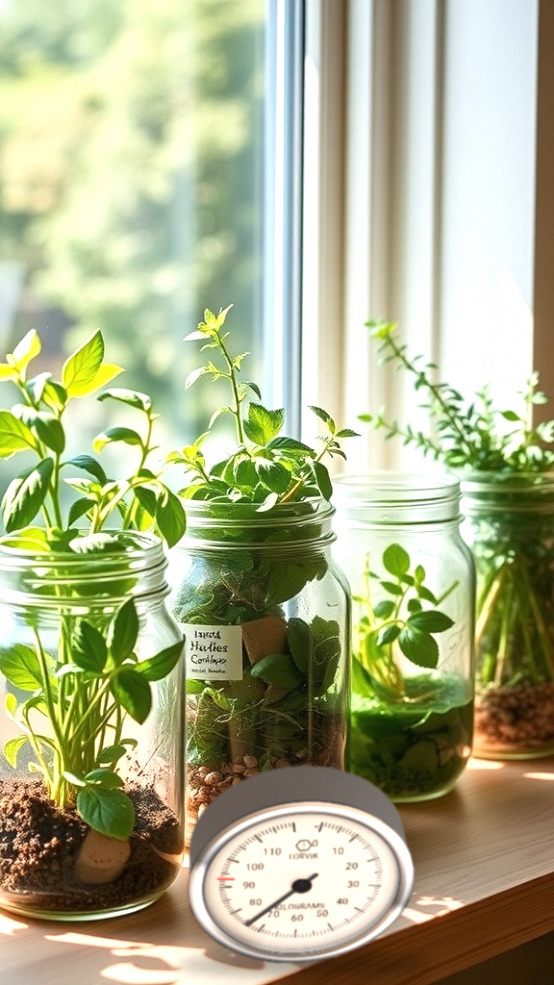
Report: kg 75
